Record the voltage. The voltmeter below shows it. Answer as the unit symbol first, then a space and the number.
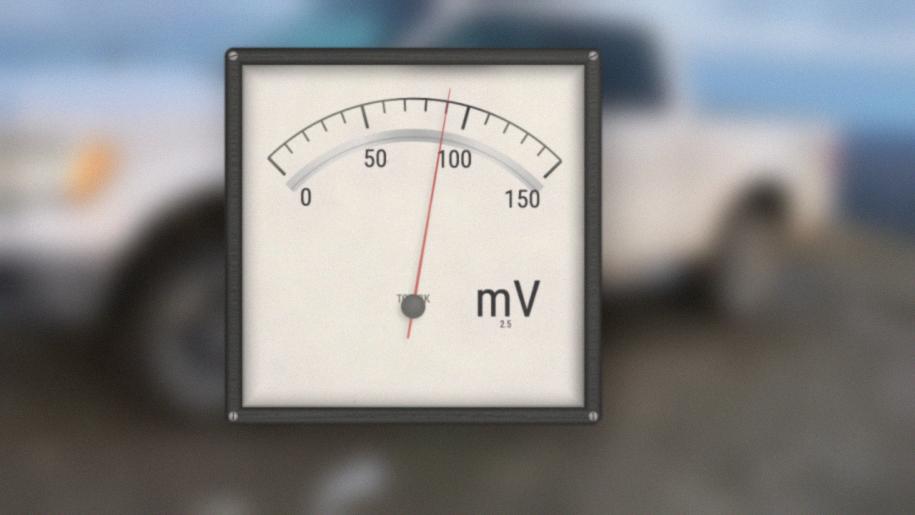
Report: mV 90
